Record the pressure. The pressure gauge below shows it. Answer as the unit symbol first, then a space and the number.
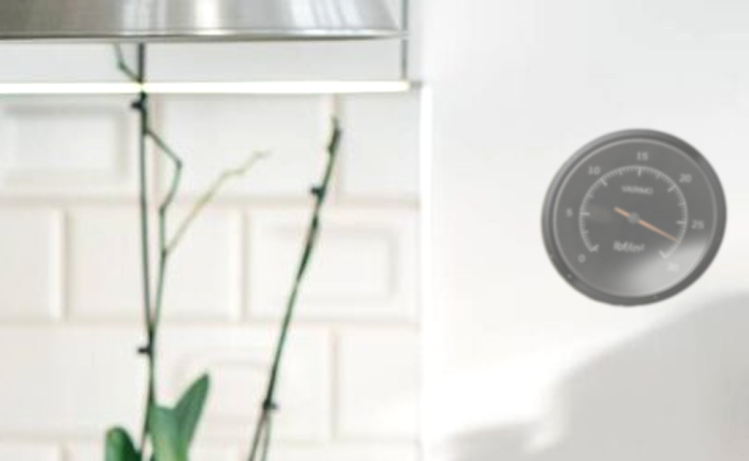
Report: psi 27.5
